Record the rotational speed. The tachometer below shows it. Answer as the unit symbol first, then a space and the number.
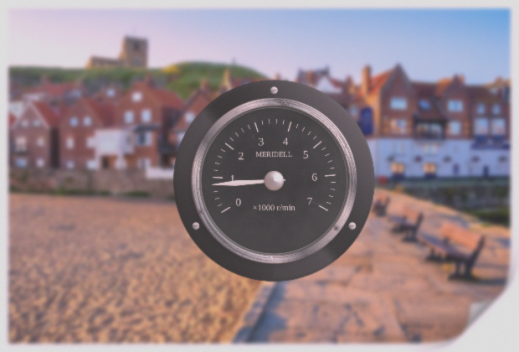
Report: rpm 800
